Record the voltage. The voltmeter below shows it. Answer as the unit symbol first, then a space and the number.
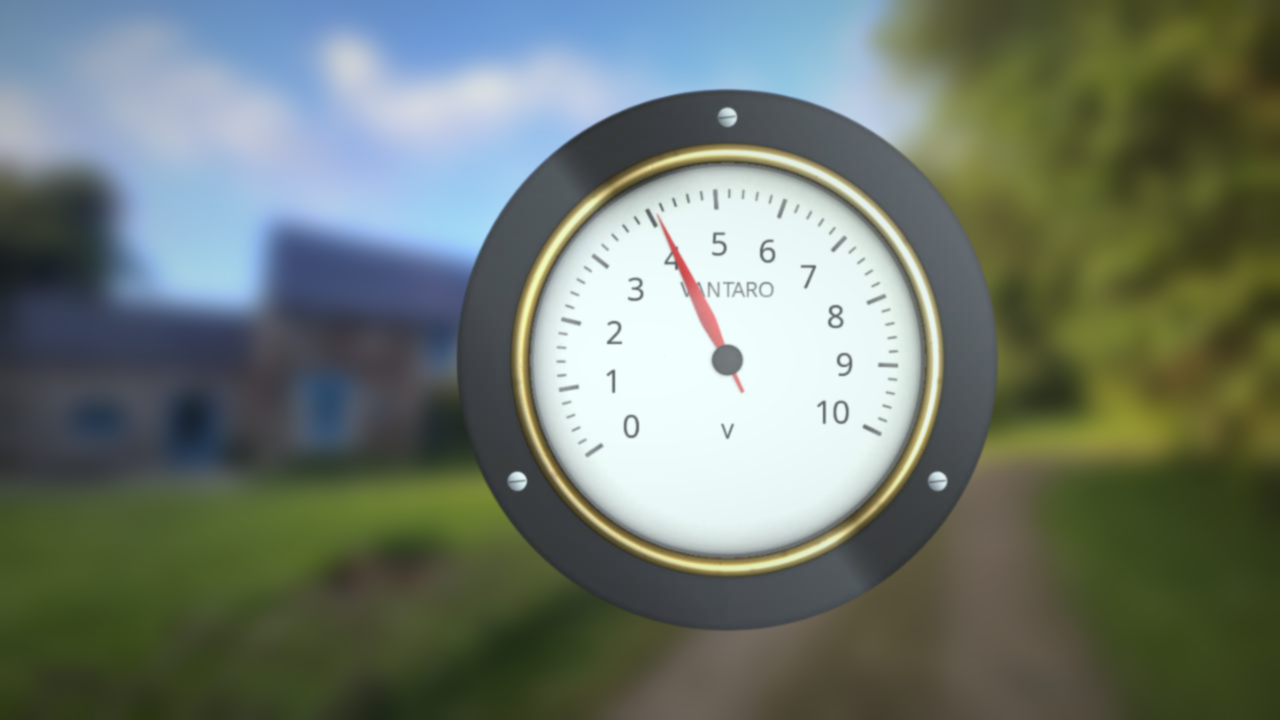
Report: V 4.1
